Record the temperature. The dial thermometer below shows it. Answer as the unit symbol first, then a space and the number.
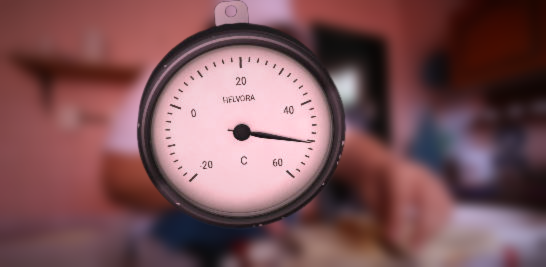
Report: °C 50
